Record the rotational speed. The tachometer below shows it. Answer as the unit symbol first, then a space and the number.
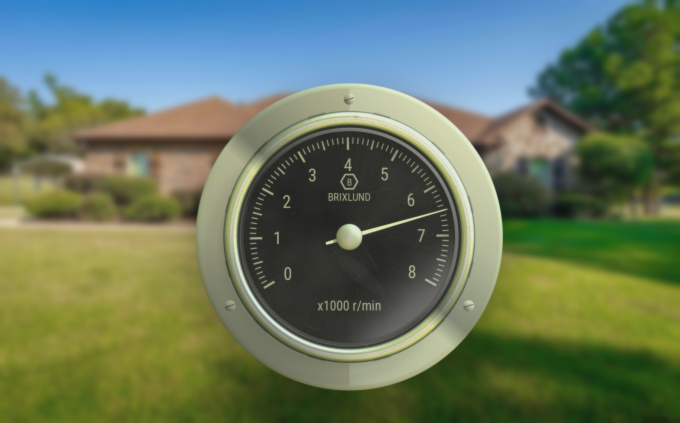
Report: rpm 6500
